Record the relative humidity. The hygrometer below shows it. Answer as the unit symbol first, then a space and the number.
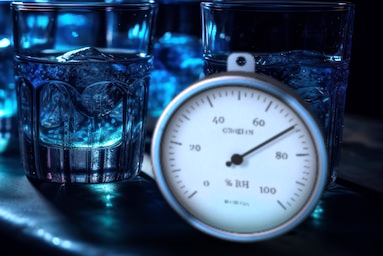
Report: % 70
